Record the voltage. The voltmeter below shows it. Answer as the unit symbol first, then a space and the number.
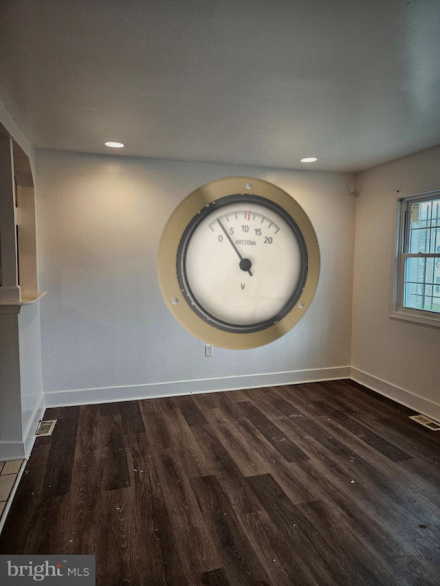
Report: V 2.5
